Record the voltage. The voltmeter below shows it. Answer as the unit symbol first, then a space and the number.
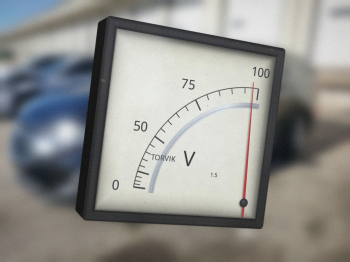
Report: V 97.5
